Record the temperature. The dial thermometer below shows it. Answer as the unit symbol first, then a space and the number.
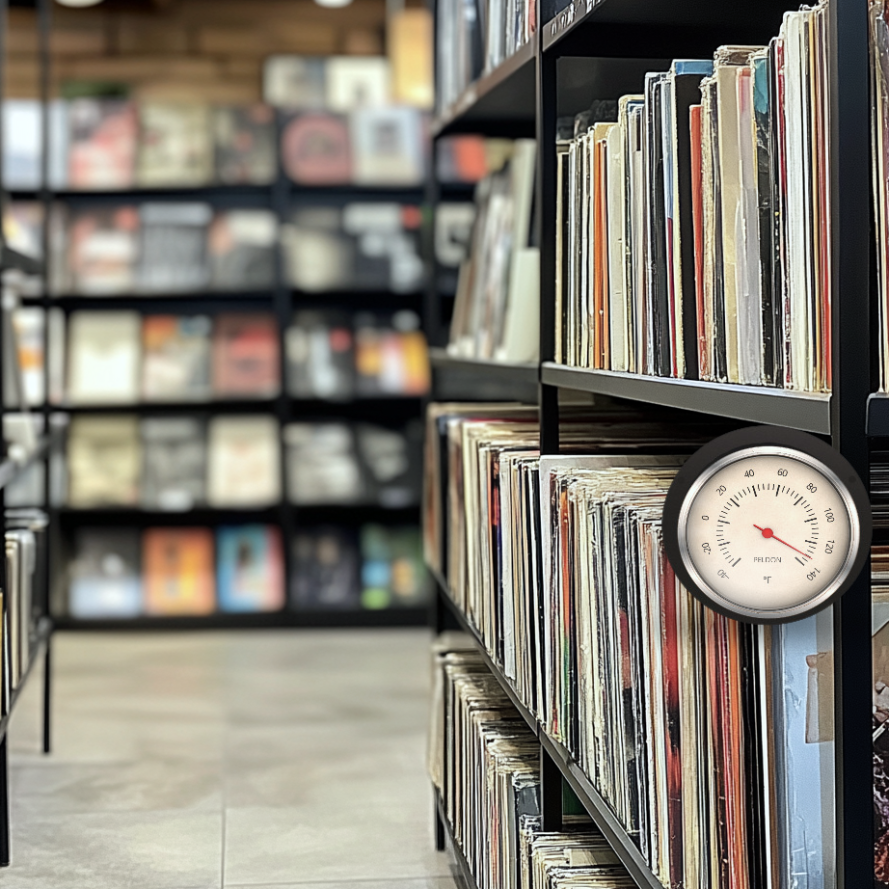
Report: °F 132
